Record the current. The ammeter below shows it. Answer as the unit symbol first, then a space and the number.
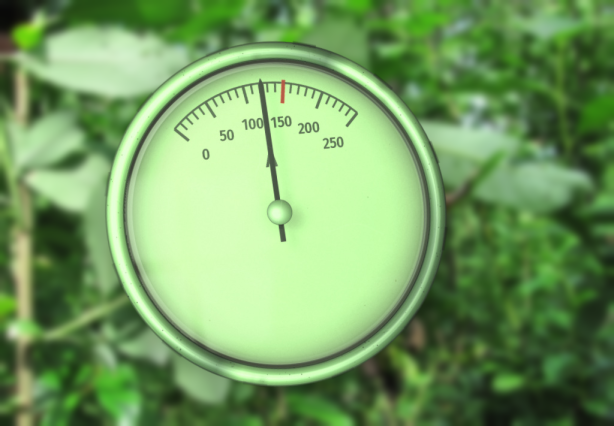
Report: A 120
